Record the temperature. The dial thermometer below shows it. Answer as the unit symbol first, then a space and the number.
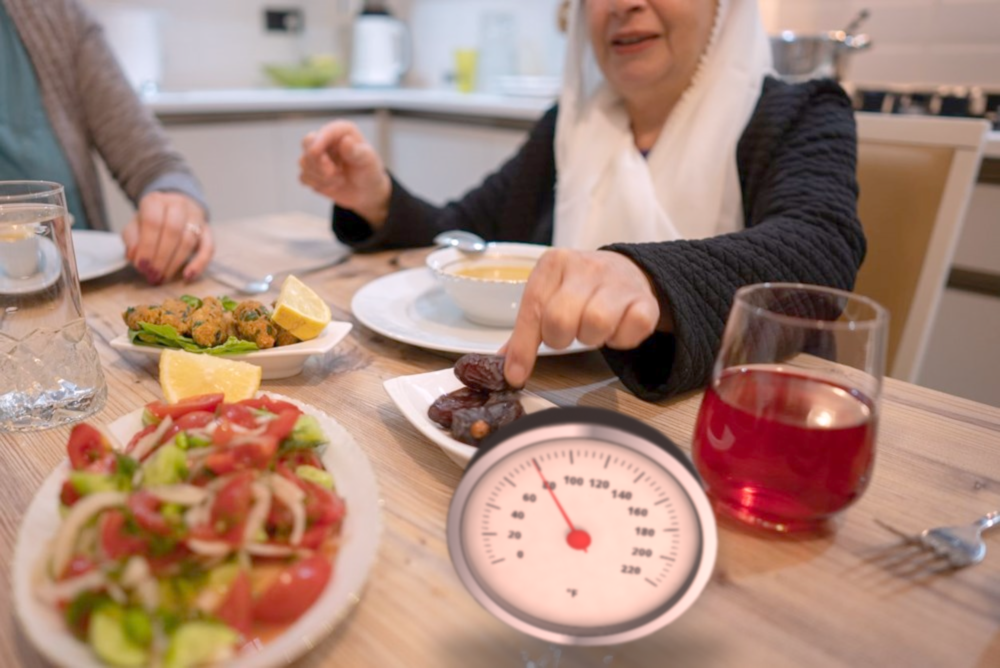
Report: °F 80
